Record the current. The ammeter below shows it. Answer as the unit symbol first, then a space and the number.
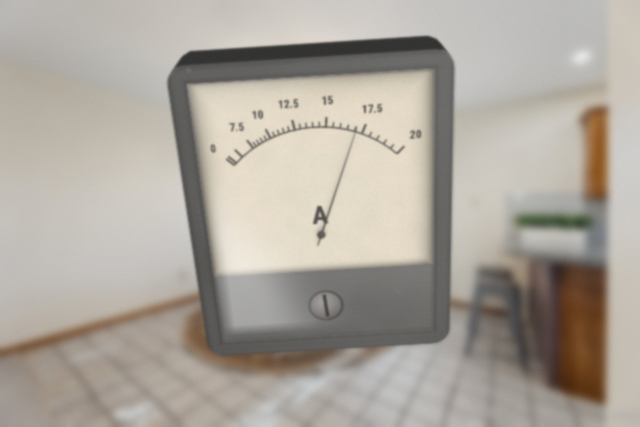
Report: A 17
